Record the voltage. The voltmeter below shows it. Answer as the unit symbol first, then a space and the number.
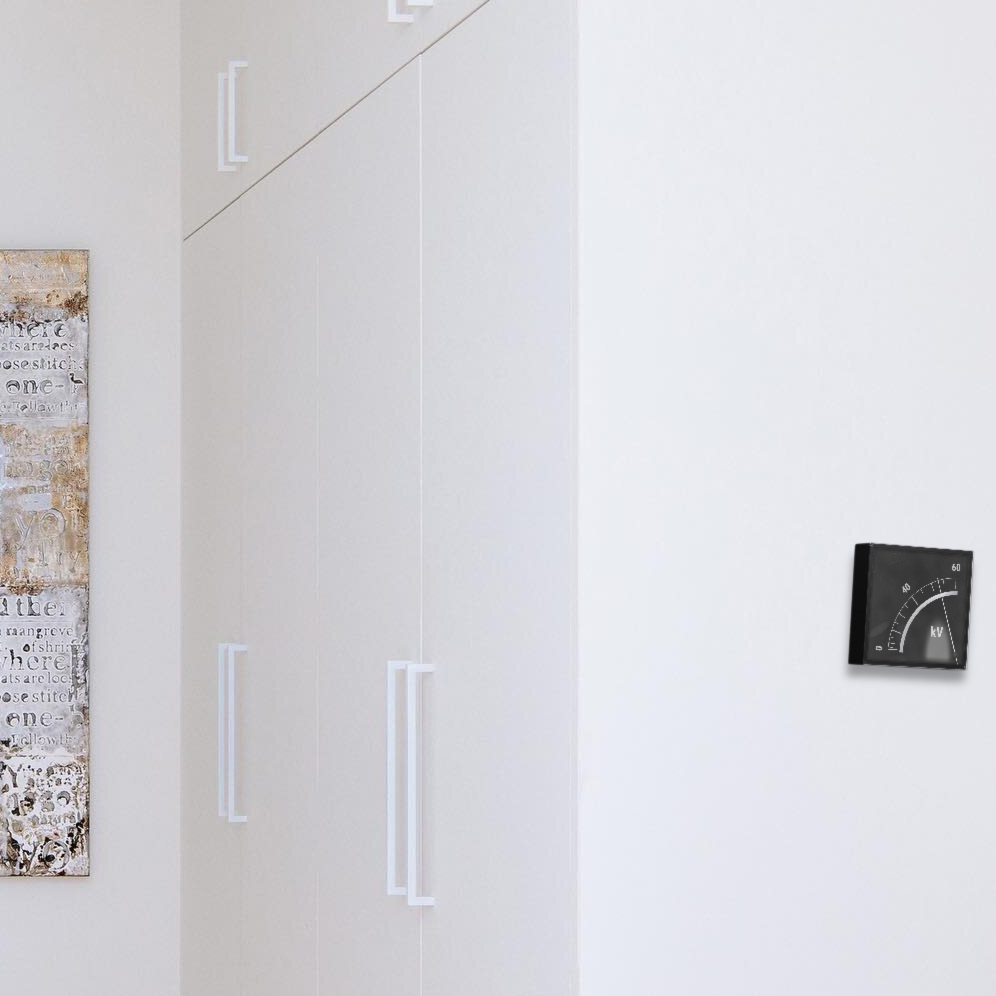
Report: kV 52.5
